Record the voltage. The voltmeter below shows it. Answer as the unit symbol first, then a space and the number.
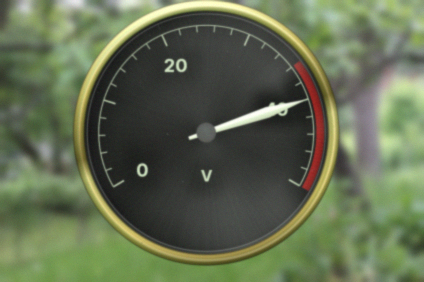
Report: V 40
